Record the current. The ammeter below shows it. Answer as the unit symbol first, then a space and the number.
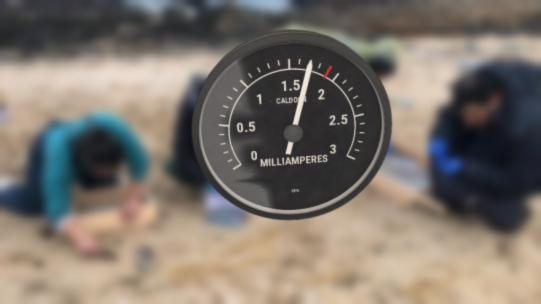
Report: mA 1.7
